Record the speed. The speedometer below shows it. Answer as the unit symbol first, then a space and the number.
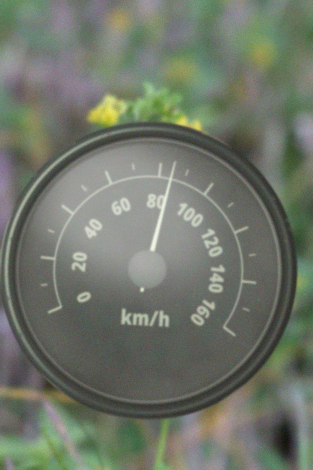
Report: km/h 85
